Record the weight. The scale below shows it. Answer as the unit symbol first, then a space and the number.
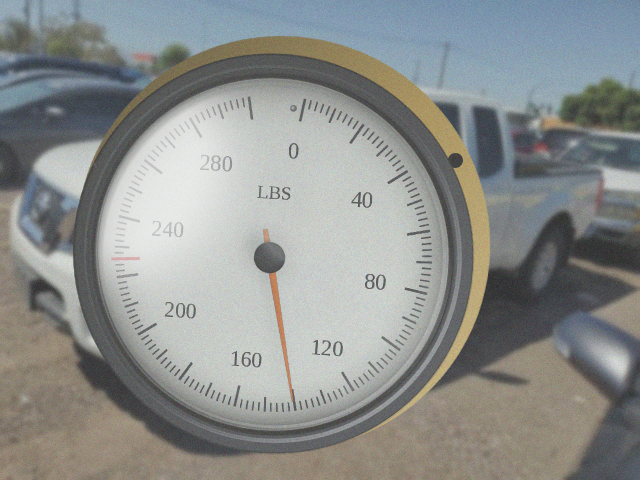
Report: lb 140
